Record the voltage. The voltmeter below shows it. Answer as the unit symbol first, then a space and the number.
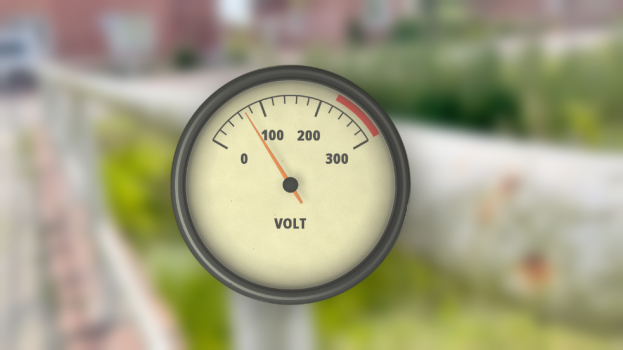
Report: V 70
